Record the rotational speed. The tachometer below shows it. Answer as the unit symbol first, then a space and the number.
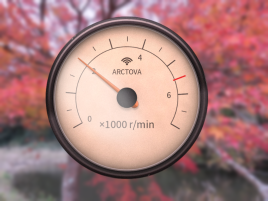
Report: rpm 2000
